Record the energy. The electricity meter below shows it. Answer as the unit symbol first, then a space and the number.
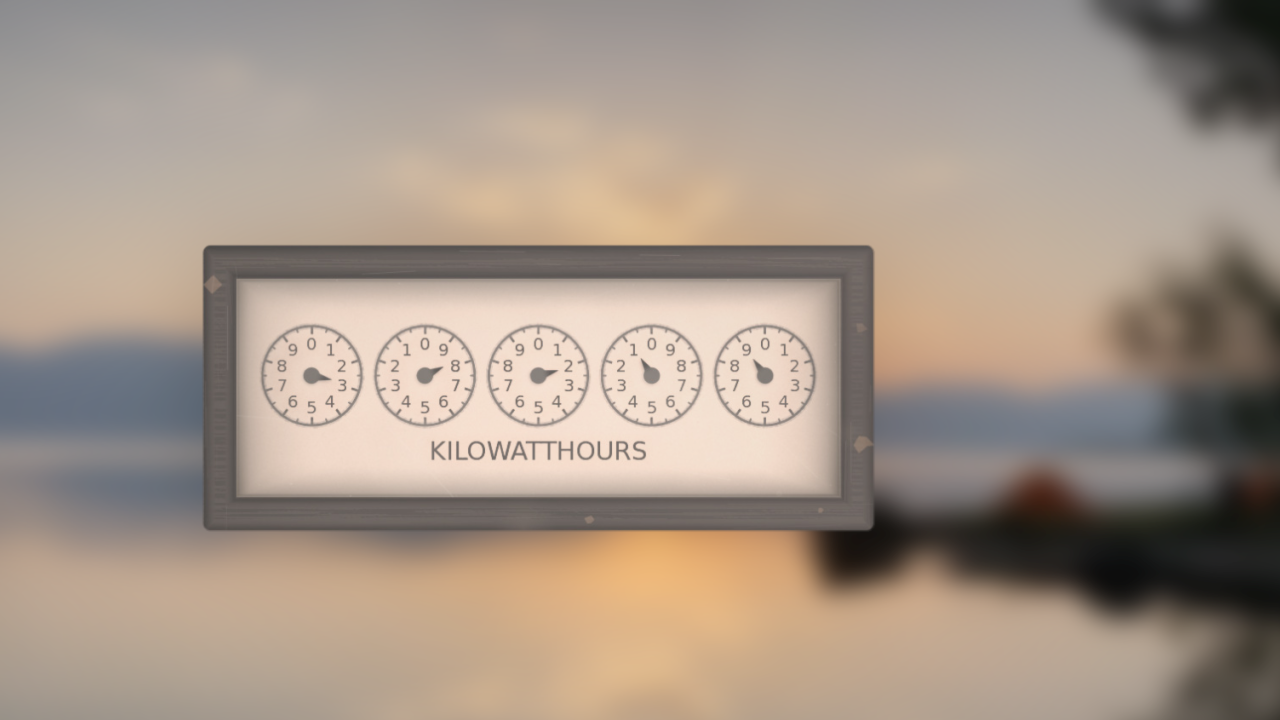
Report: kWh 28209
